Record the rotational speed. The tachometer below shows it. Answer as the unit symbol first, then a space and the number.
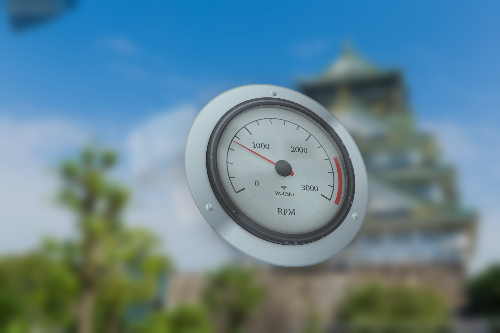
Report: rpm 700
